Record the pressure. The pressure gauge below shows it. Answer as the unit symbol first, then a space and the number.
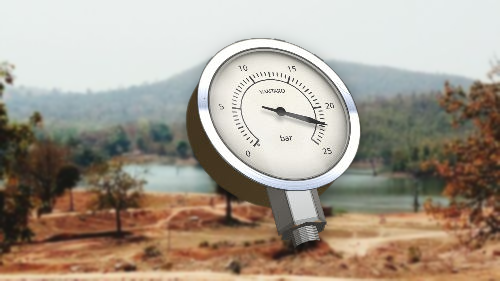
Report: bar 22.5
